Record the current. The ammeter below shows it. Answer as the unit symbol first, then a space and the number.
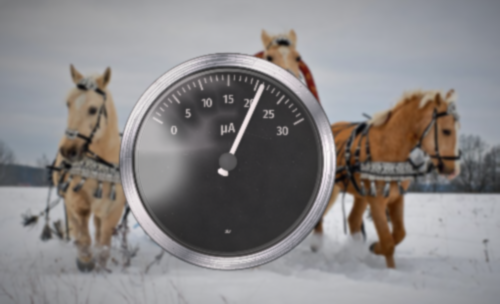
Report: µA 21
